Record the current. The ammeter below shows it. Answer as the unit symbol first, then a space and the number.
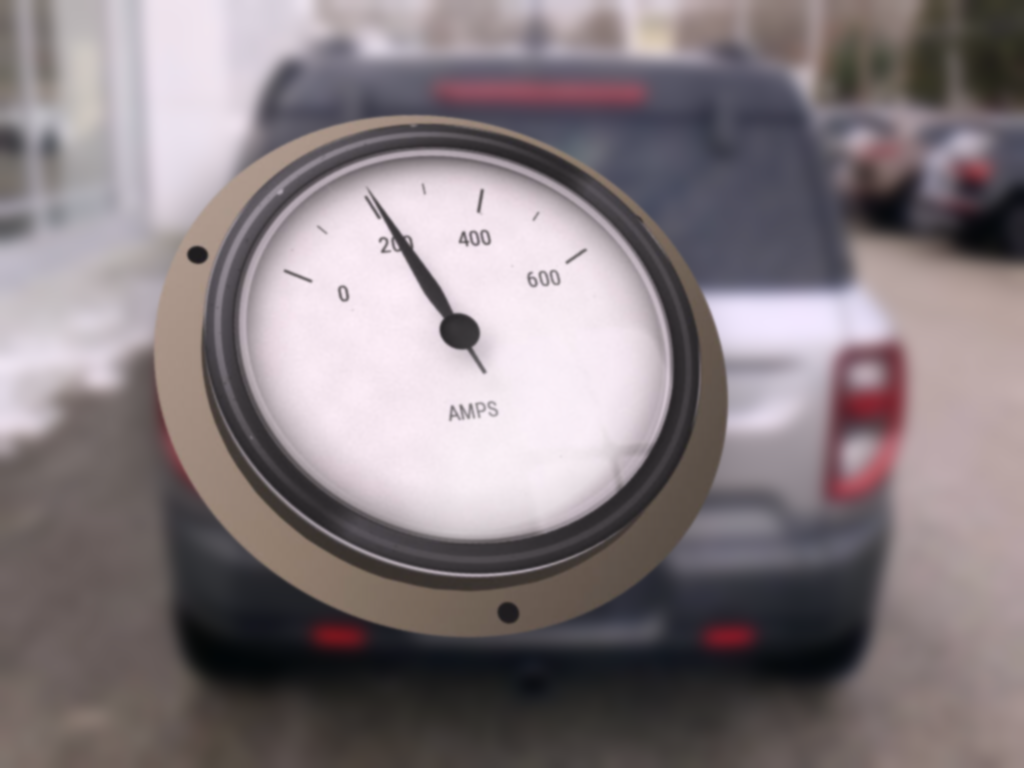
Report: A 200
